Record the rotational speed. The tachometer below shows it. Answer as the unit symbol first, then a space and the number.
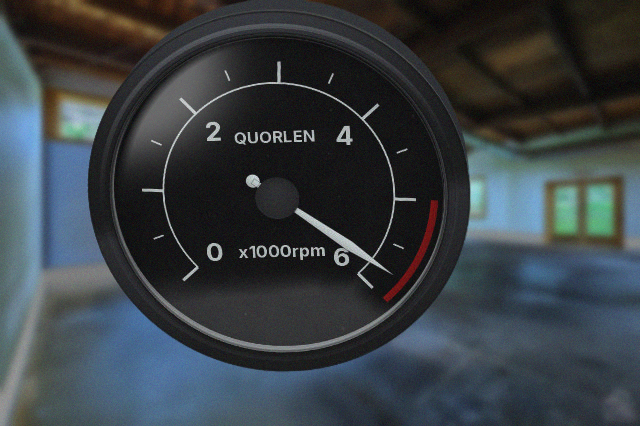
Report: rpm 5750
